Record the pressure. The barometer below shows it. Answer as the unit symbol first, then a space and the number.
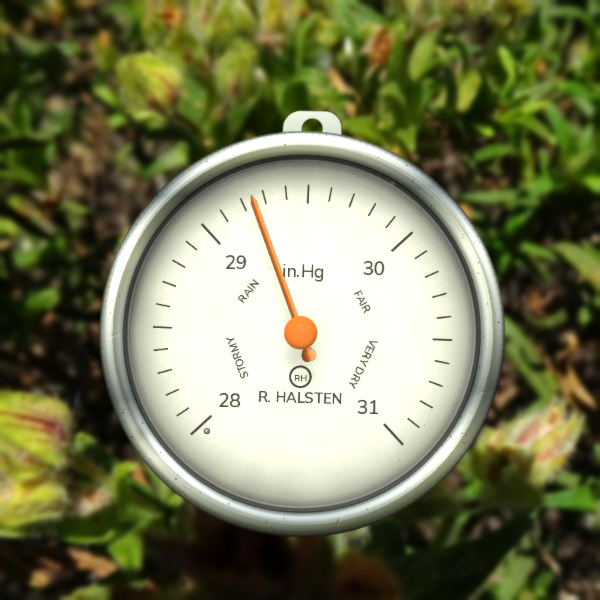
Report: inHg 29.25
